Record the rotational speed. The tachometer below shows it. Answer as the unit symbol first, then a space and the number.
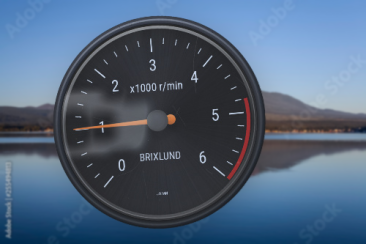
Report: rpm 1000
